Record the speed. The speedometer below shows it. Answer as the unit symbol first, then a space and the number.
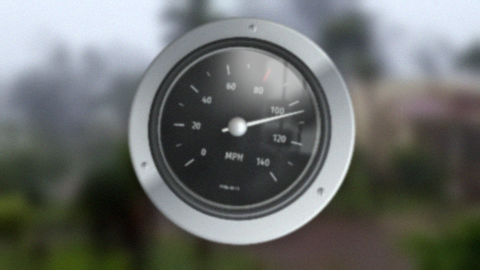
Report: mph 105
